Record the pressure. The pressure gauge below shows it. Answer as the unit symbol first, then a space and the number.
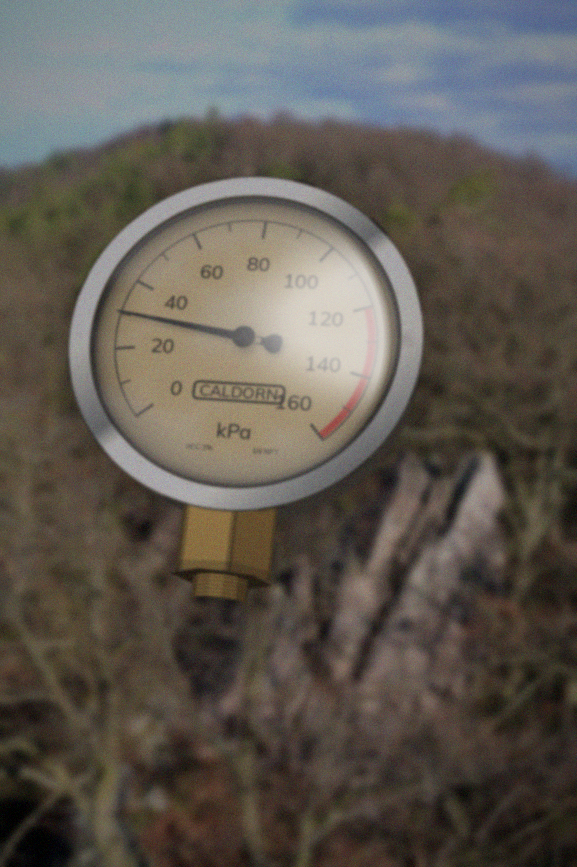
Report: kPa 30
